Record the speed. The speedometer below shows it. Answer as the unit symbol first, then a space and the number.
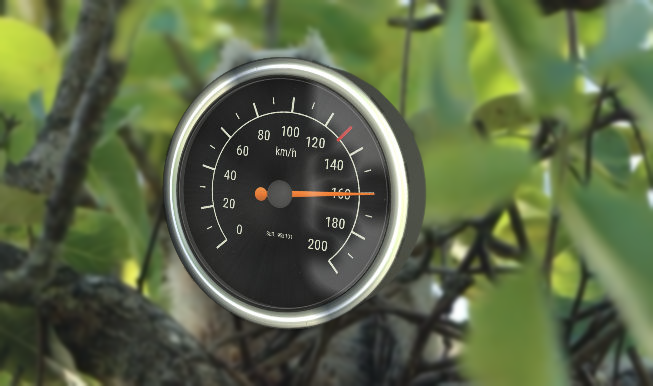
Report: km/h 160
